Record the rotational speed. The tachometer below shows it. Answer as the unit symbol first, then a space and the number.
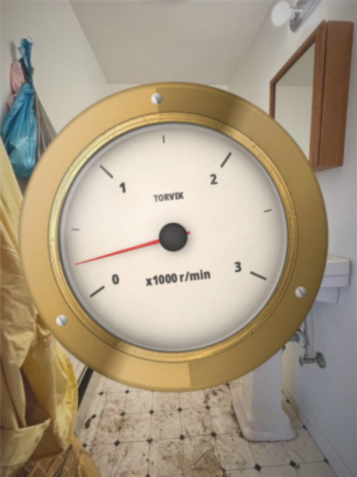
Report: rpm 250
